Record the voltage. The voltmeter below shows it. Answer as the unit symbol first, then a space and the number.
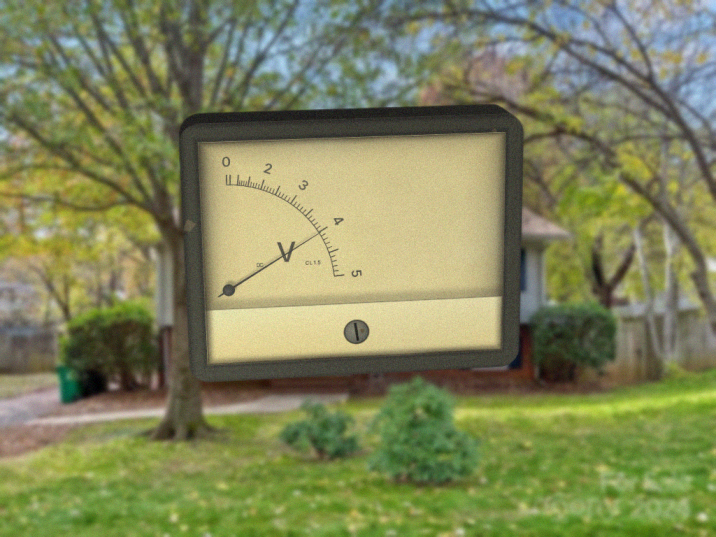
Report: V 4
